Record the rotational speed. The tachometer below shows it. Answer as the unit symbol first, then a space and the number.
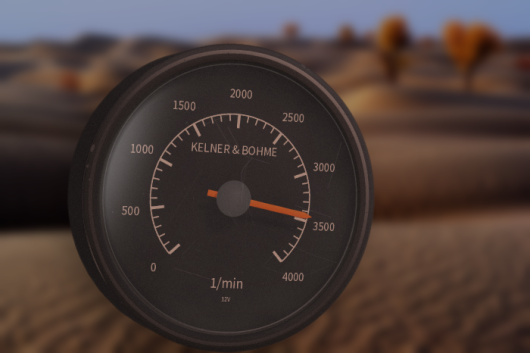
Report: rpm 3450
